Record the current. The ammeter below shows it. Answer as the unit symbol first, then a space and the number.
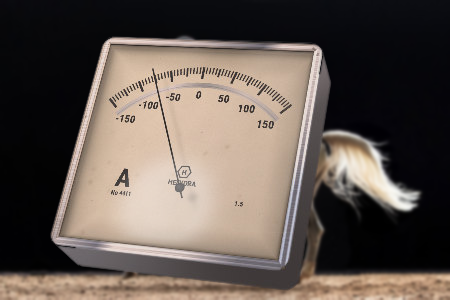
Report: A -75
